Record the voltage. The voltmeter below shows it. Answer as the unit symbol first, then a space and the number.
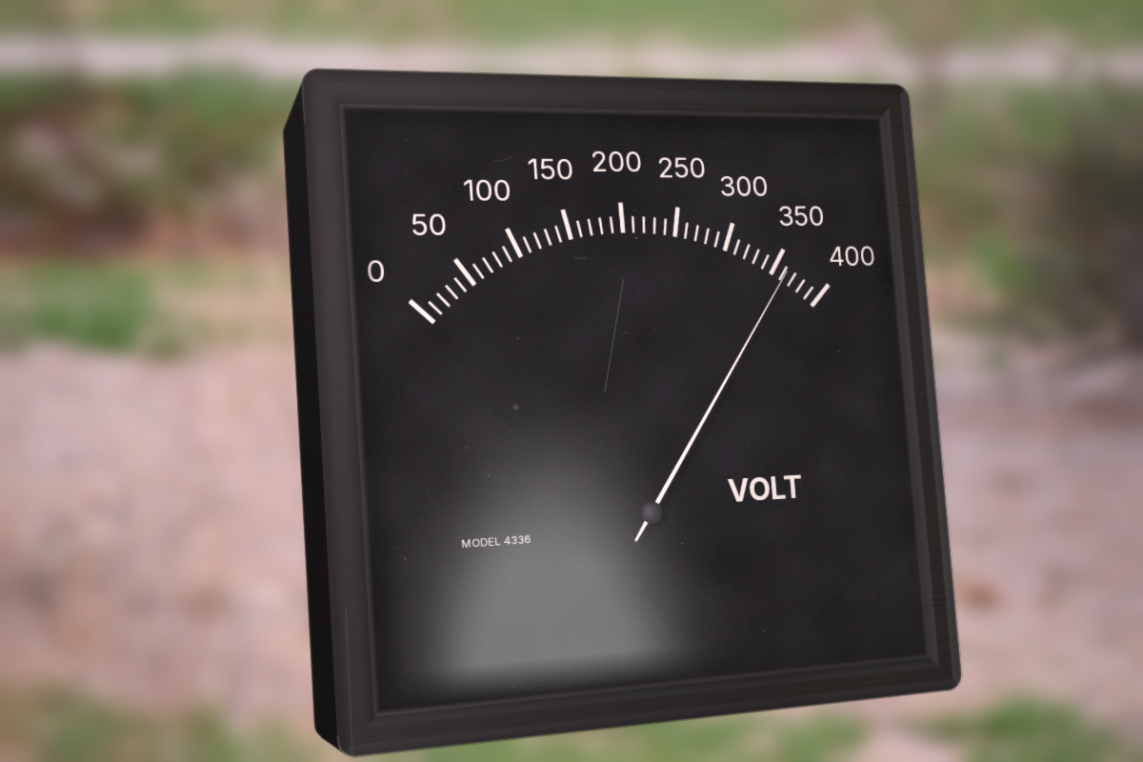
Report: V 360
